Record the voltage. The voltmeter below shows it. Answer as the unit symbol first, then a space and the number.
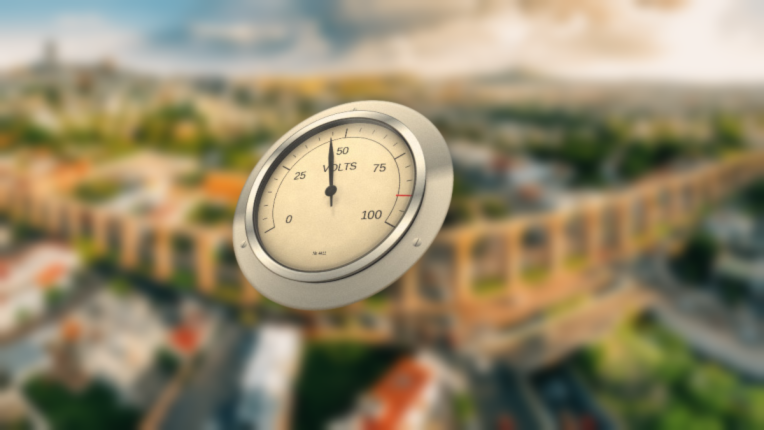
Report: V 45
